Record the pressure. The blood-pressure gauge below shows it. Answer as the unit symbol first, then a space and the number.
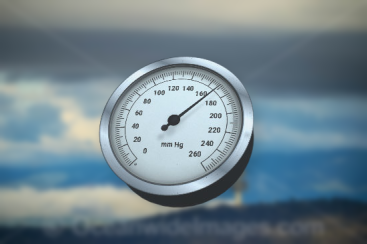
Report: mmHg 170
